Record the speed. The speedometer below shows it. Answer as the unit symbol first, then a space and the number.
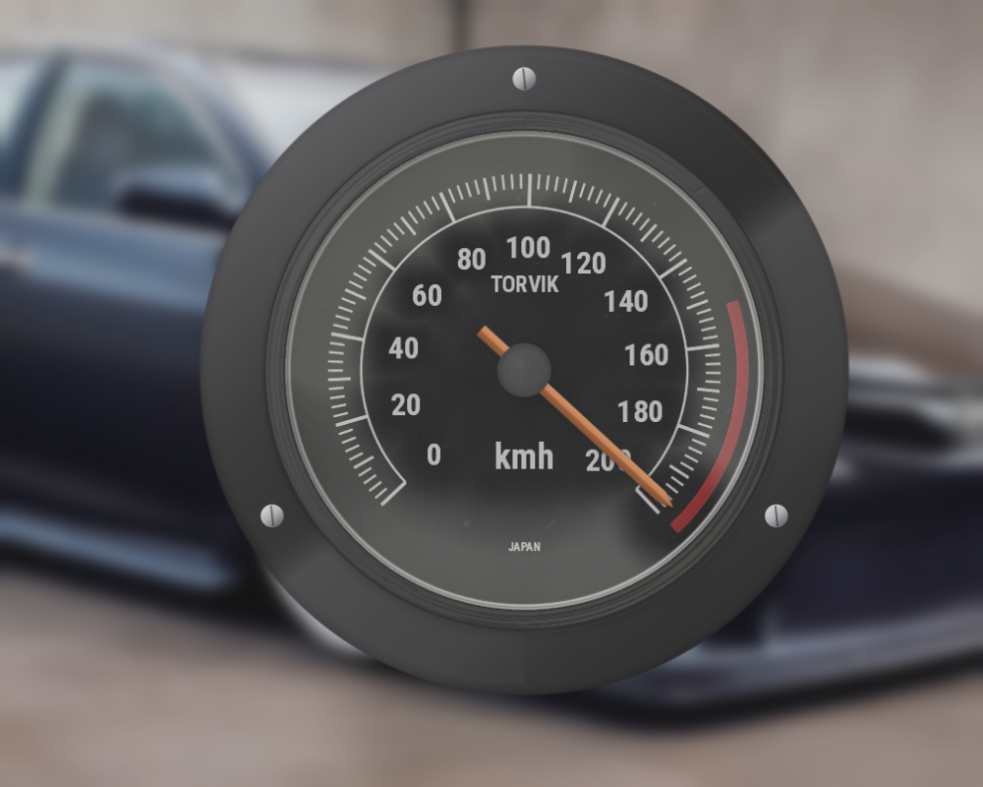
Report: km/h 197
